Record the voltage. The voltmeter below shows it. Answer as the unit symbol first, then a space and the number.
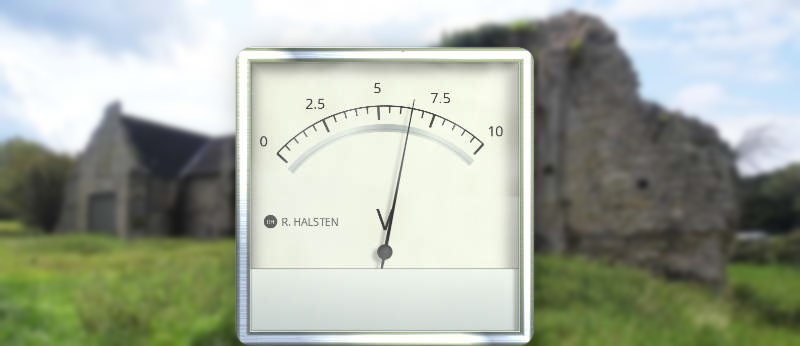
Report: V 6.5
